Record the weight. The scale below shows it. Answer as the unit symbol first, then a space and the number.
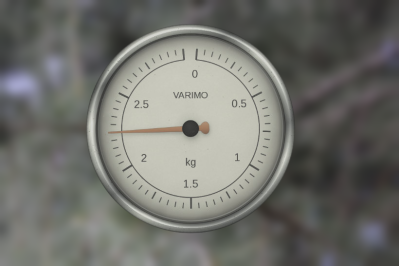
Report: kg 2.25
